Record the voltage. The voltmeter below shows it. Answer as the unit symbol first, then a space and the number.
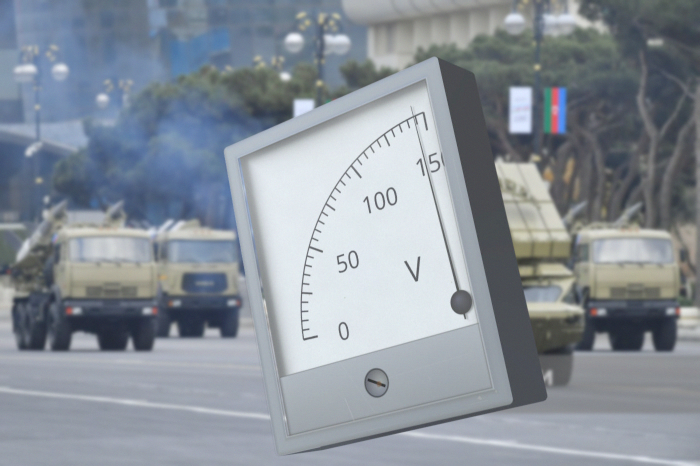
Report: V 145
